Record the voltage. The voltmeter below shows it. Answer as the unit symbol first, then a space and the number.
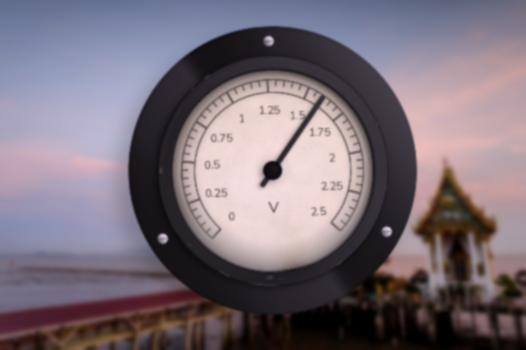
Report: V 1.6
